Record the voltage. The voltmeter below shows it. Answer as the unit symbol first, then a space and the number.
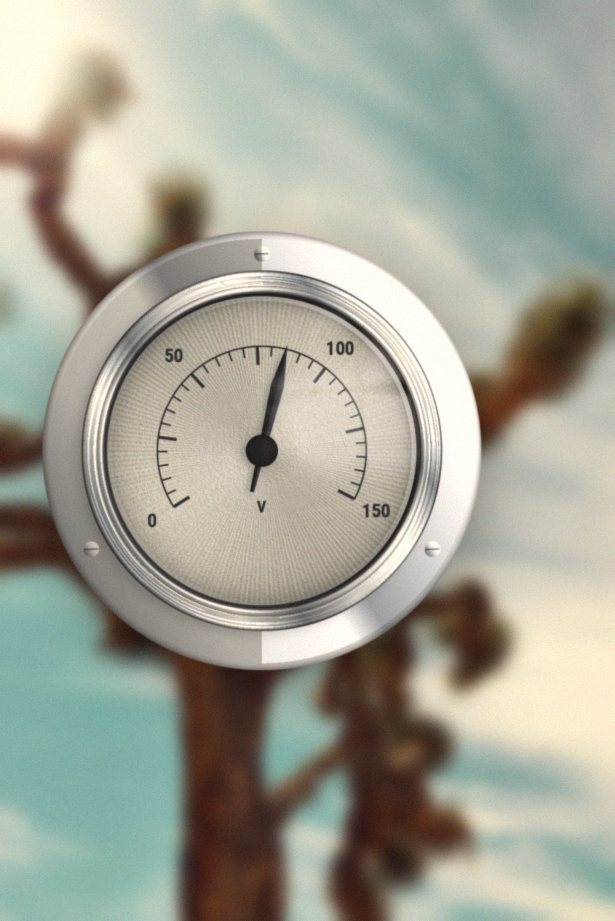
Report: V 85
